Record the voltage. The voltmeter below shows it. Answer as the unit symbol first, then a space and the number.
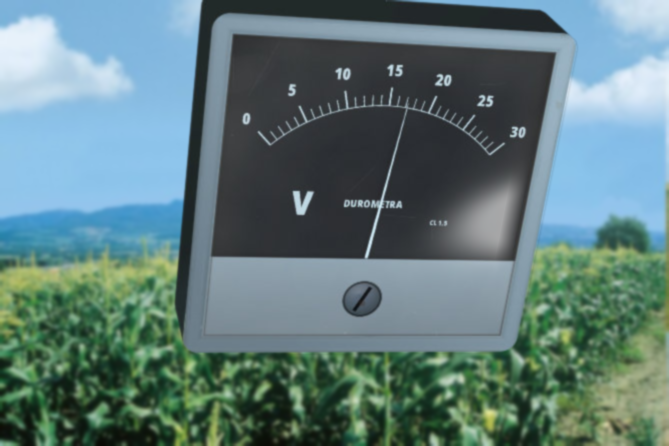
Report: V 17
